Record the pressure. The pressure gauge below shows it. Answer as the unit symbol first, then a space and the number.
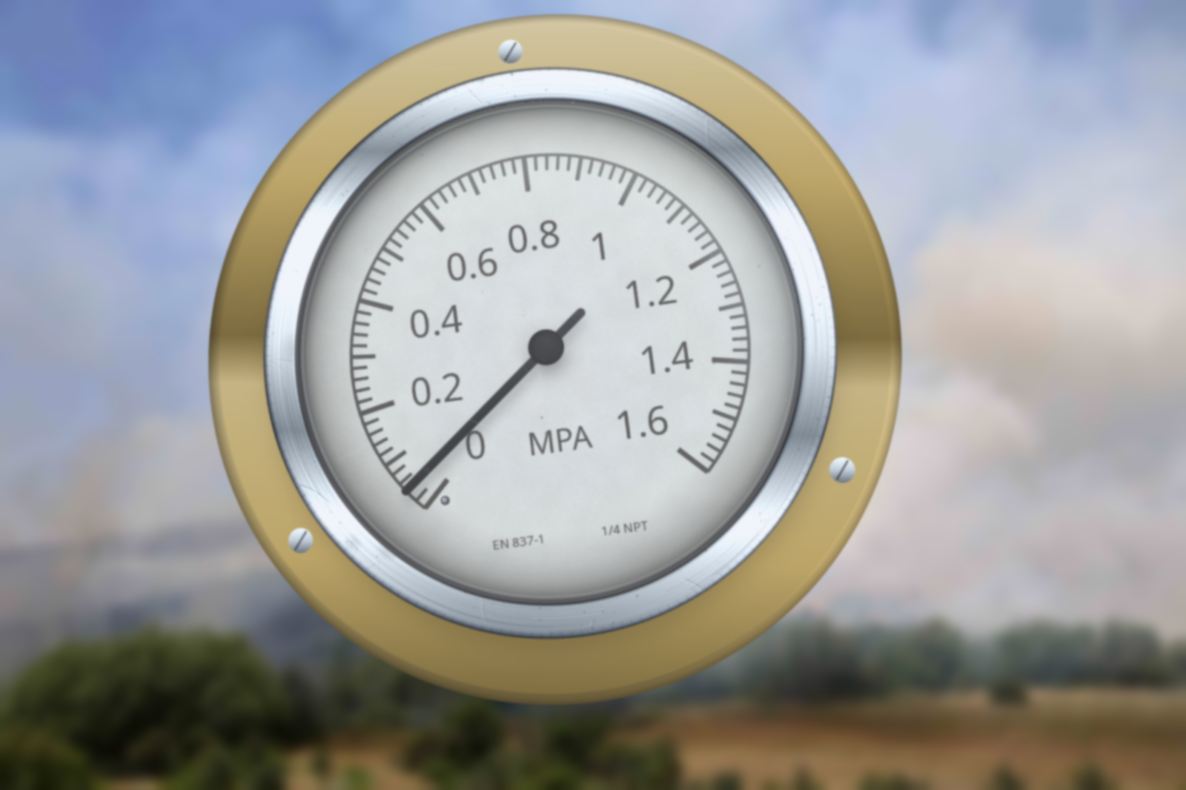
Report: MPa 0.04
